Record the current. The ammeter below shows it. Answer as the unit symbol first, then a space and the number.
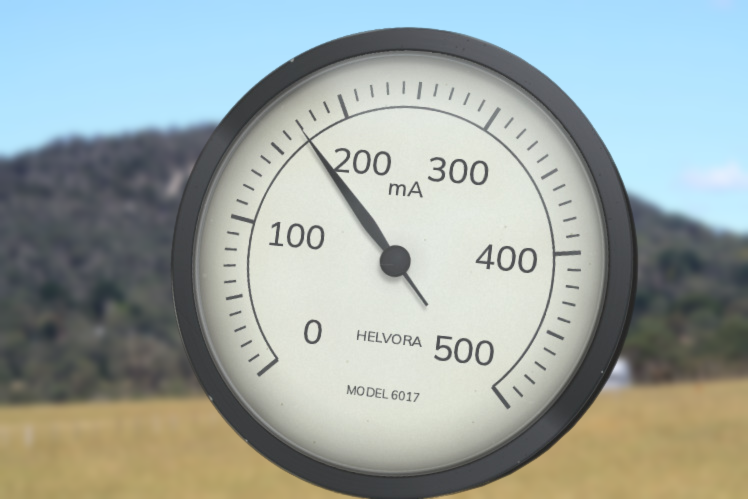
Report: mA 170
